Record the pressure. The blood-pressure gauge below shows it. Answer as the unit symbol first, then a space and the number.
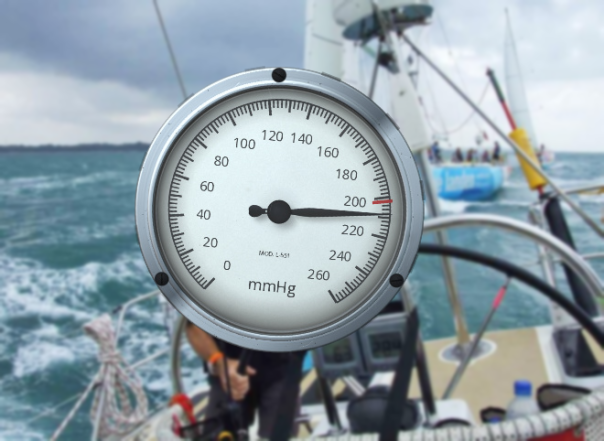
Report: mmHg 208
